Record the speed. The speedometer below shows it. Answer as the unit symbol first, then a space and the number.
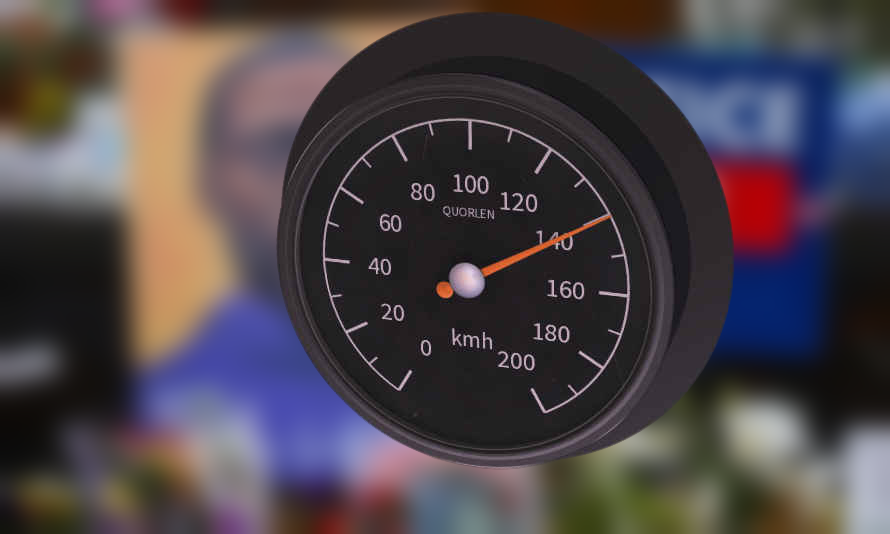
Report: km/h 140
